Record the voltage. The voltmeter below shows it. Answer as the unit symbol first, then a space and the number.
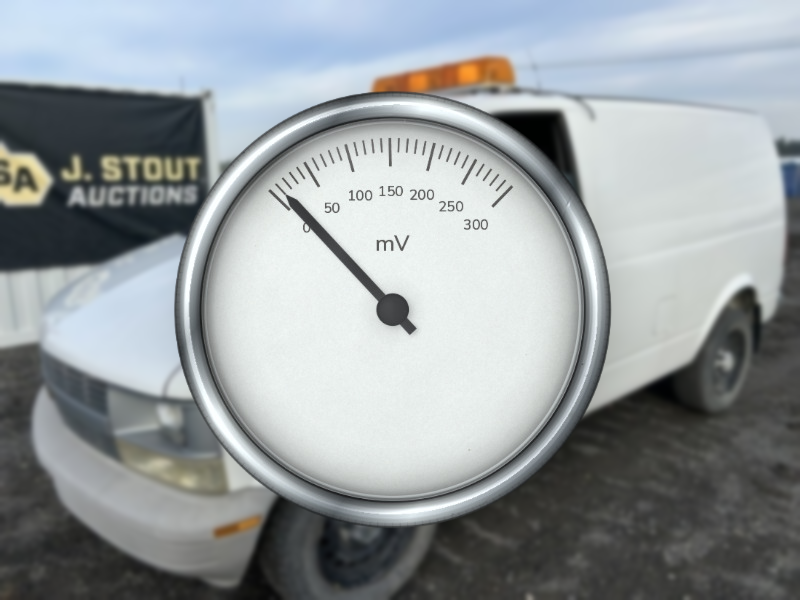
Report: mV 10
